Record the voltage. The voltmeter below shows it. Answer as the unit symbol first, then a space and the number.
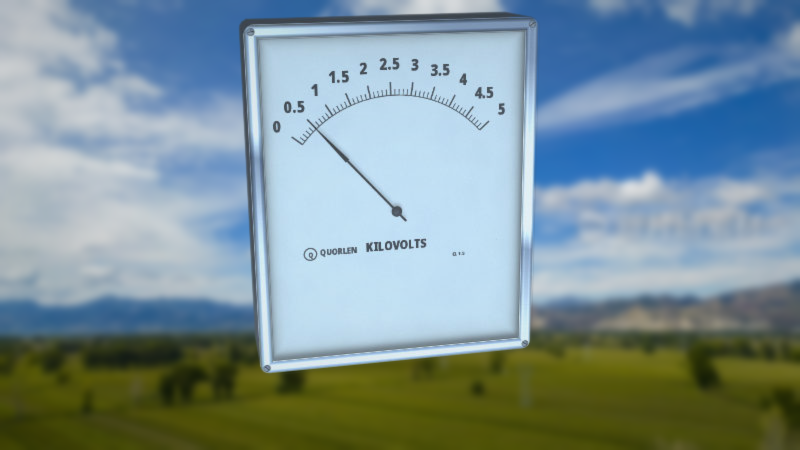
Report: kV 0.5
